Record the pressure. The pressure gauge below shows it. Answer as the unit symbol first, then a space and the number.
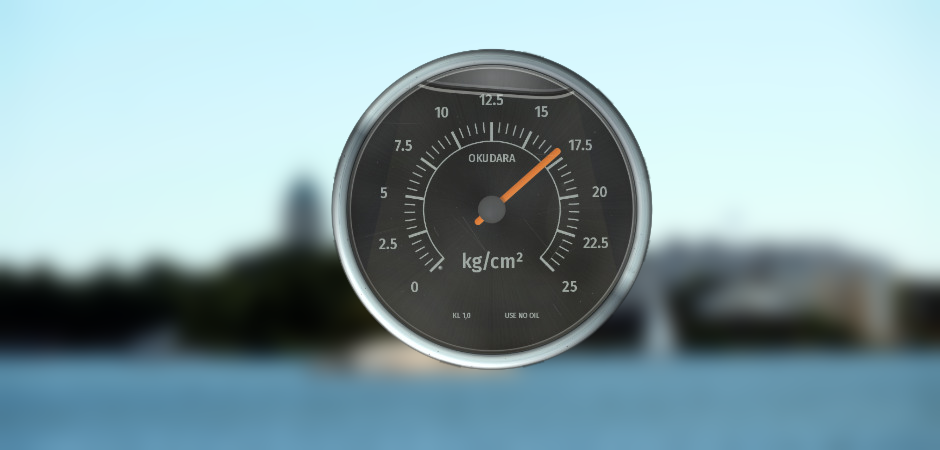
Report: kg/cm² 17
